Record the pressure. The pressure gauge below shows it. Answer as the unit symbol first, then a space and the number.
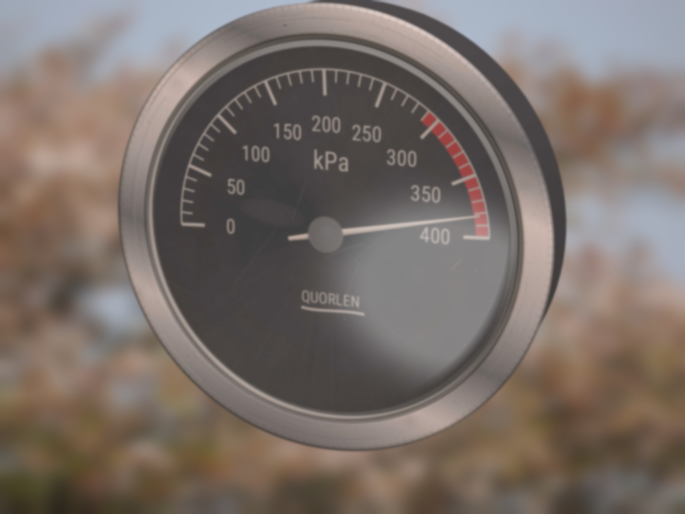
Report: kPa 380
